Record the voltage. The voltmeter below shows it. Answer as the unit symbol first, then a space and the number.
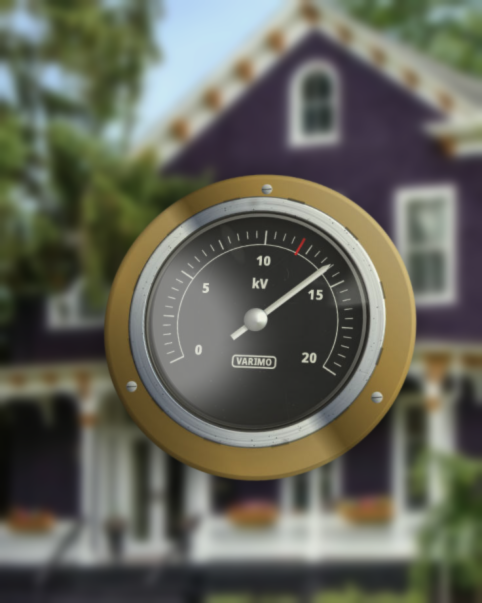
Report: kV 14
